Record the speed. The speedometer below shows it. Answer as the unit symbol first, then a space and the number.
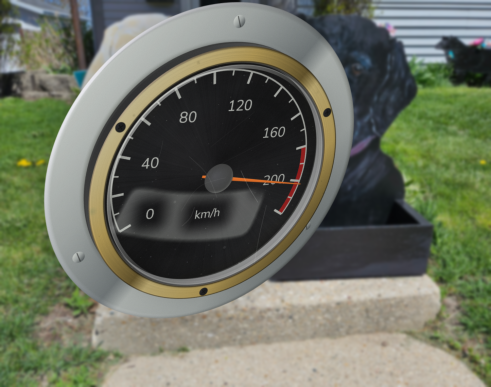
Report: km/h 200
